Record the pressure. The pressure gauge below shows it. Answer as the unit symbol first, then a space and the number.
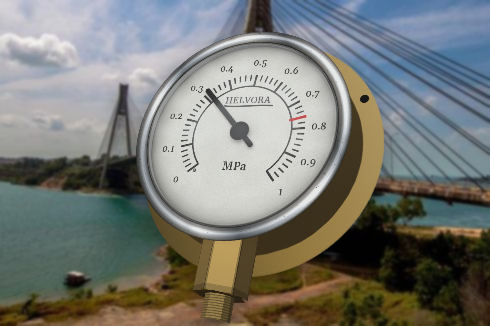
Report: MPa 0.32
